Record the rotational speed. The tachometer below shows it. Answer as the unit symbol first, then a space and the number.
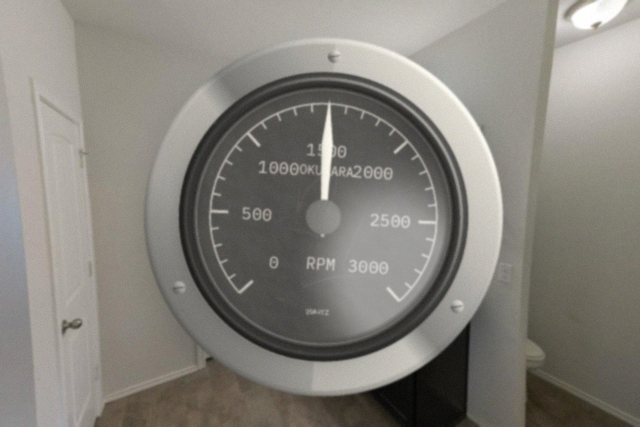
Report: rpm 1500
